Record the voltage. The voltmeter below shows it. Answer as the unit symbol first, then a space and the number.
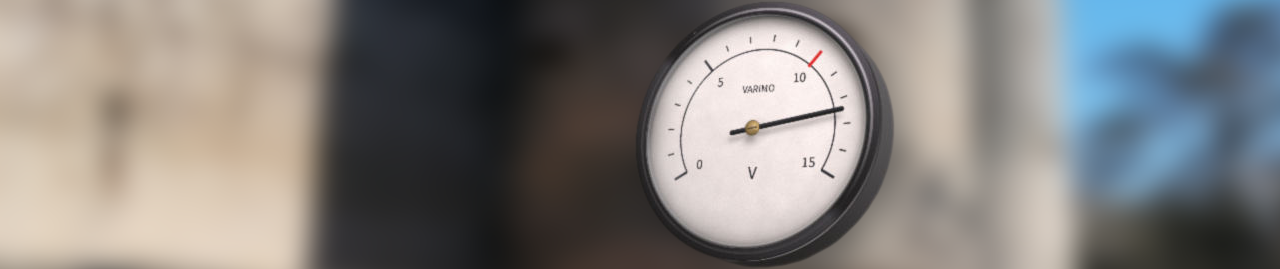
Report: V 12.5
